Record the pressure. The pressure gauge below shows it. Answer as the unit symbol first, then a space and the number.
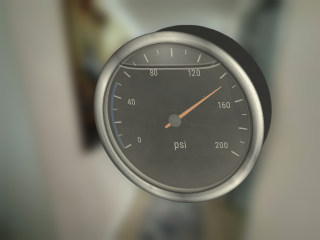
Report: psi 145
